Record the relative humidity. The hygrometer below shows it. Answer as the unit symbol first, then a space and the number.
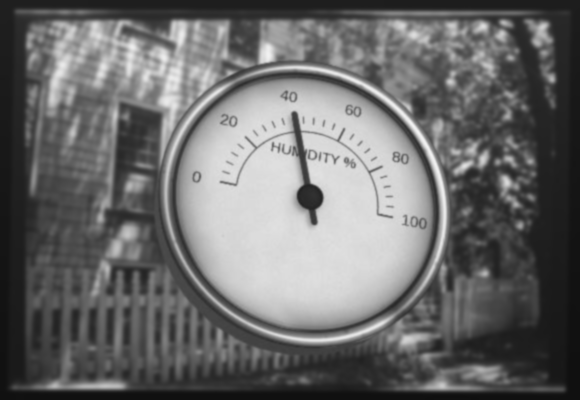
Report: % 40
